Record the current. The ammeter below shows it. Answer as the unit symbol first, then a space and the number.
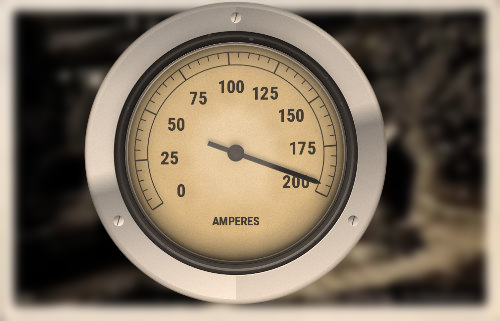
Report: A 195
